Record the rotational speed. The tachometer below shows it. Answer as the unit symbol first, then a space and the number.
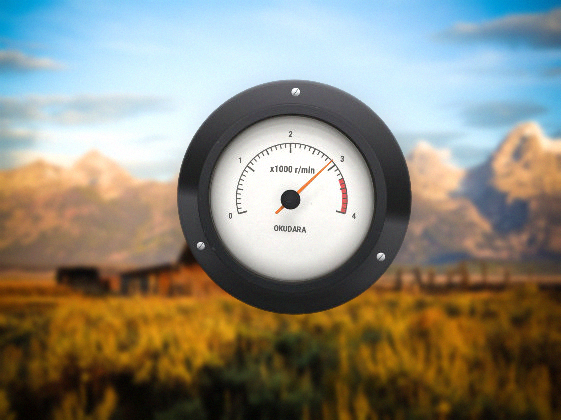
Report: rpm 2900
